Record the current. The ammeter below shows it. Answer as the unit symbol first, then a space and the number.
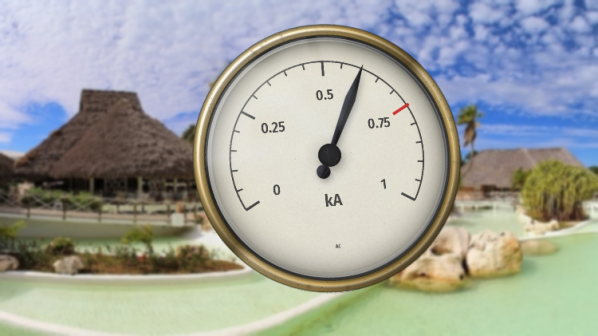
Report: kA 0.6
